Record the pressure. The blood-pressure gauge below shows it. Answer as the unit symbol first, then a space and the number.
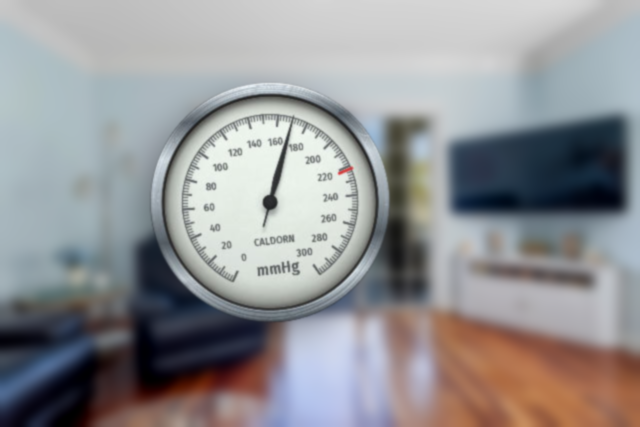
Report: mmHg 170
